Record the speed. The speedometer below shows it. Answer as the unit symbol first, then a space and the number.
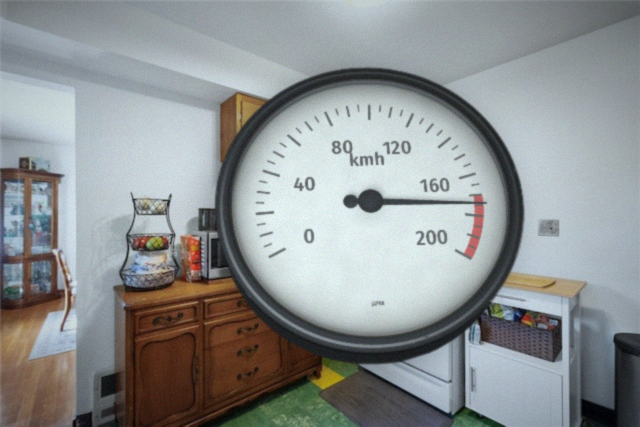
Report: km/h 175
